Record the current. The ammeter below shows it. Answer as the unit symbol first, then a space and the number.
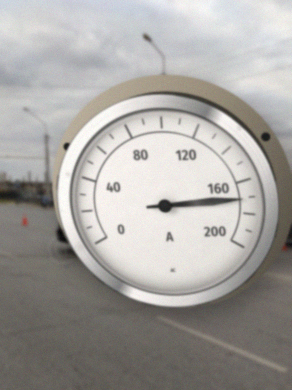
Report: A 170
